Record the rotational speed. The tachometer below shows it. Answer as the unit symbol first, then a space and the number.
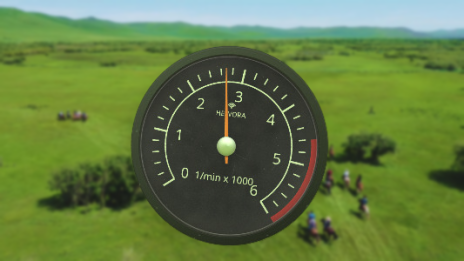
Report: rpm 2700
